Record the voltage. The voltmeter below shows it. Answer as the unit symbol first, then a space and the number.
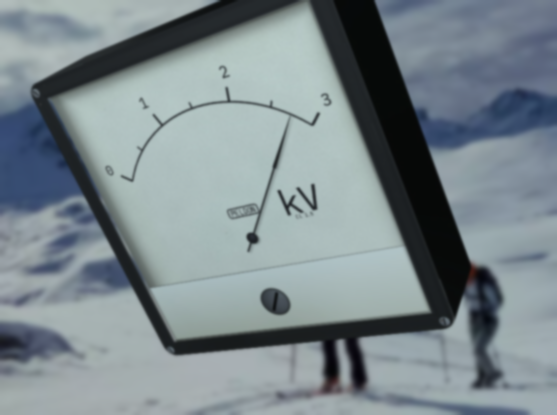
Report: kV 2.75
